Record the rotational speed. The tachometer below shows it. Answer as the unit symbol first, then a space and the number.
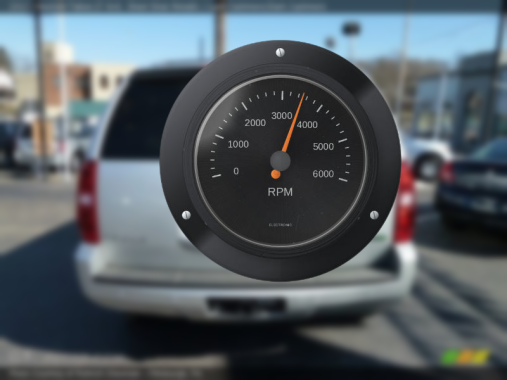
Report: rpm 3500
